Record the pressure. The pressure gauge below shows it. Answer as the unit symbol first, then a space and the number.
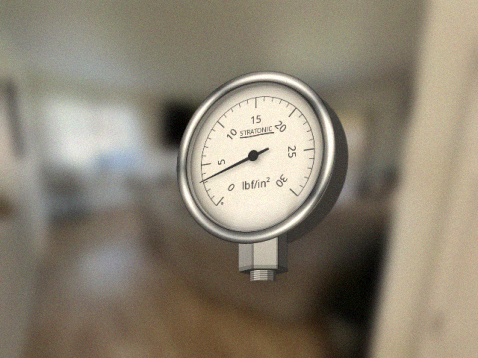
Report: psi 3
